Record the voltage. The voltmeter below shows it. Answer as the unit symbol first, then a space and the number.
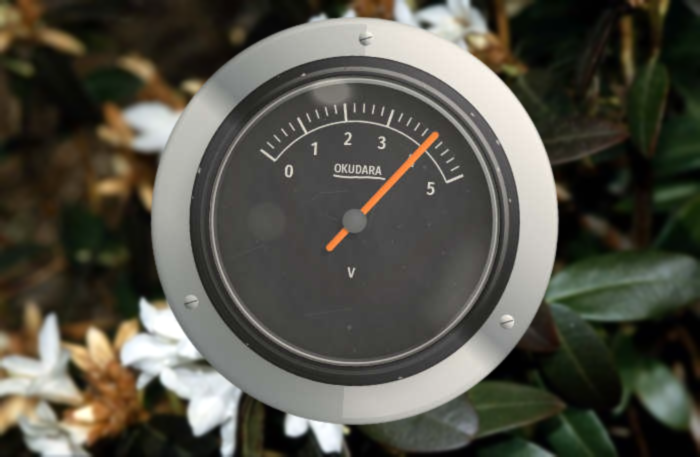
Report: V 4
